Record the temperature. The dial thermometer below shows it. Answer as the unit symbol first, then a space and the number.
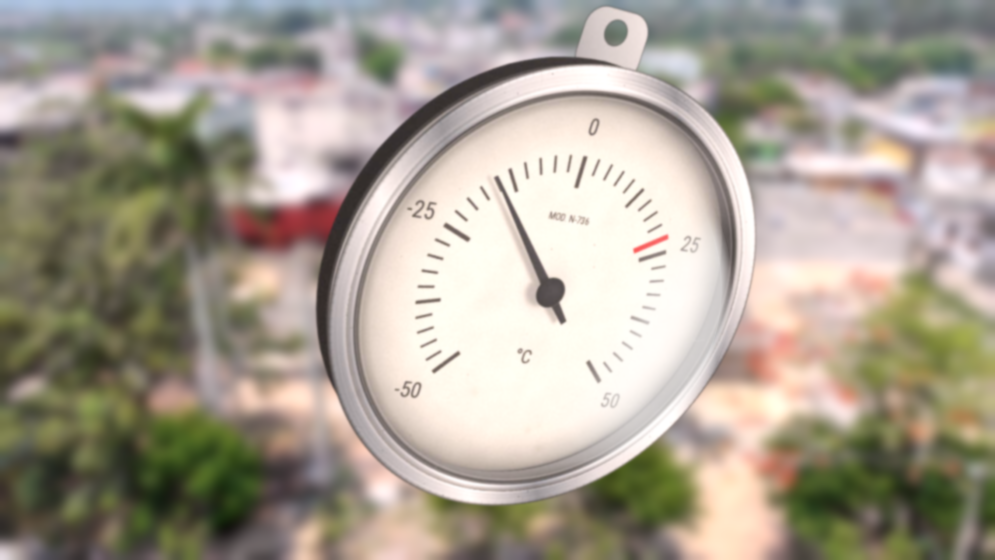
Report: °C -15
